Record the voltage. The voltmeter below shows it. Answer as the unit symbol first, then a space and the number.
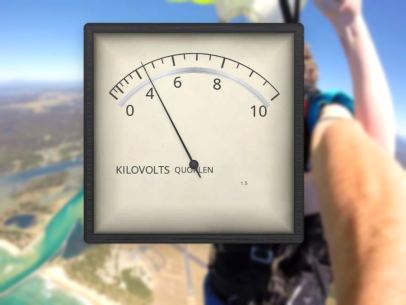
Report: kV 4.5
